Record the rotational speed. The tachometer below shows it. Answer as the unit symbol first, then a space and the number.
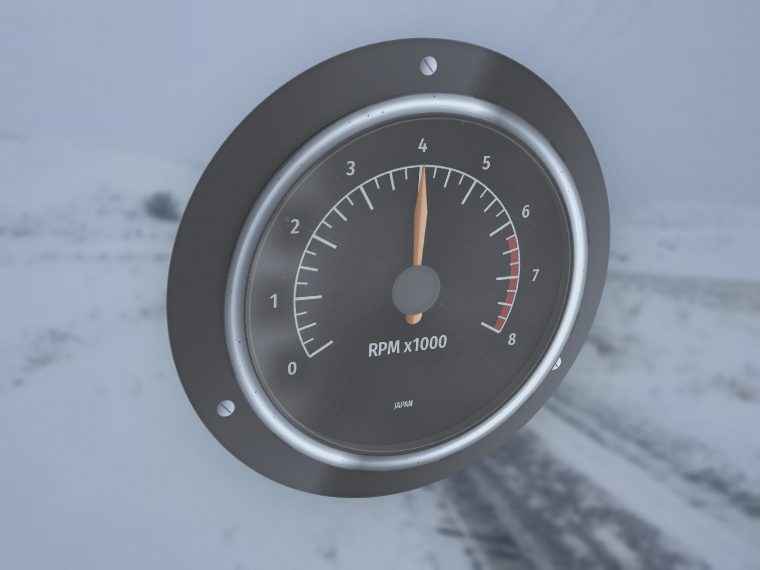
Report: rpm 4000
